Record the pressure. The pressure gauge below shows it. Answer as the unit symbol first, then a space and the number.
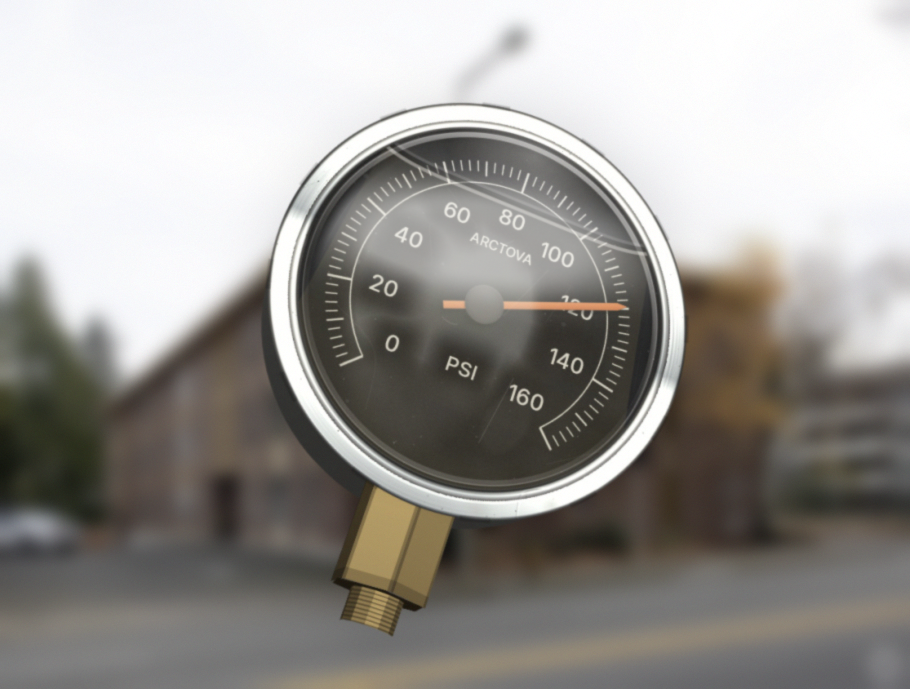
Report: psi 120
